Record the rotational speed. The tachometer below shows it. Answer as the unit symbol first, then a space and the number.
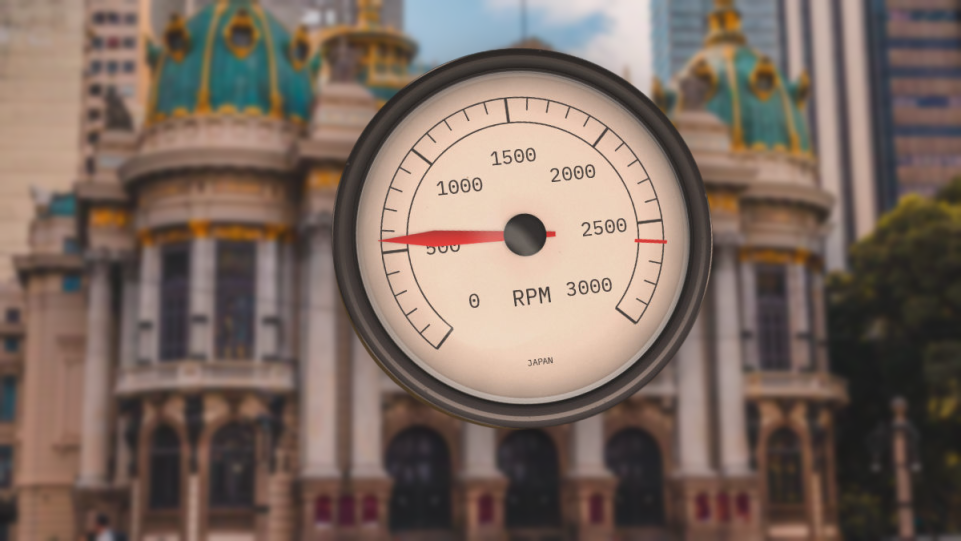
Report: rpm 550
